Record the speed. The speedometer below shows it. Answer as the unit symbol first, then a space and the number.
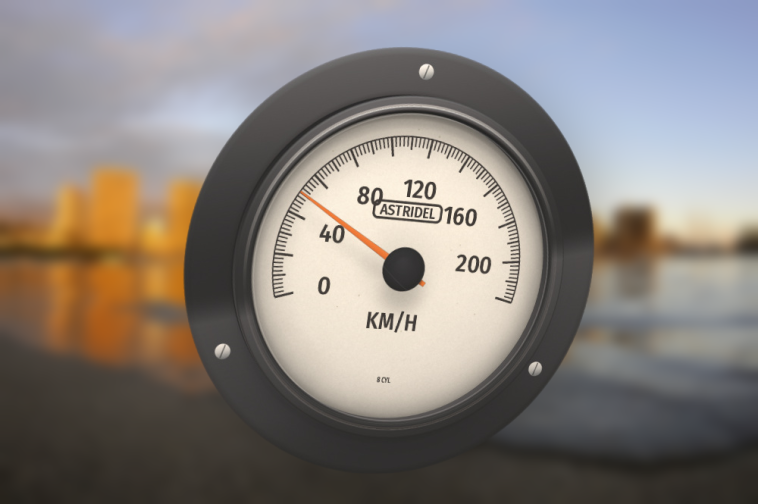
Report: km/h 50
